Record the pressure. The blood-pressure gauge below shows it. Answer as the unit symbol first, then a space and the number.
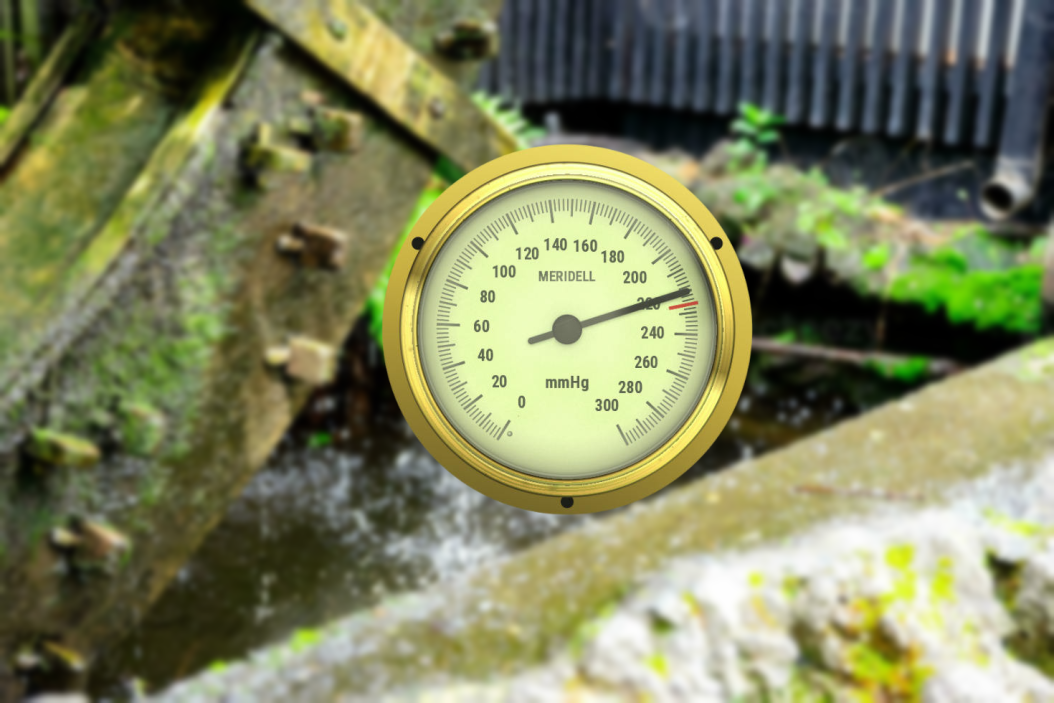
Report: mmHg 220
